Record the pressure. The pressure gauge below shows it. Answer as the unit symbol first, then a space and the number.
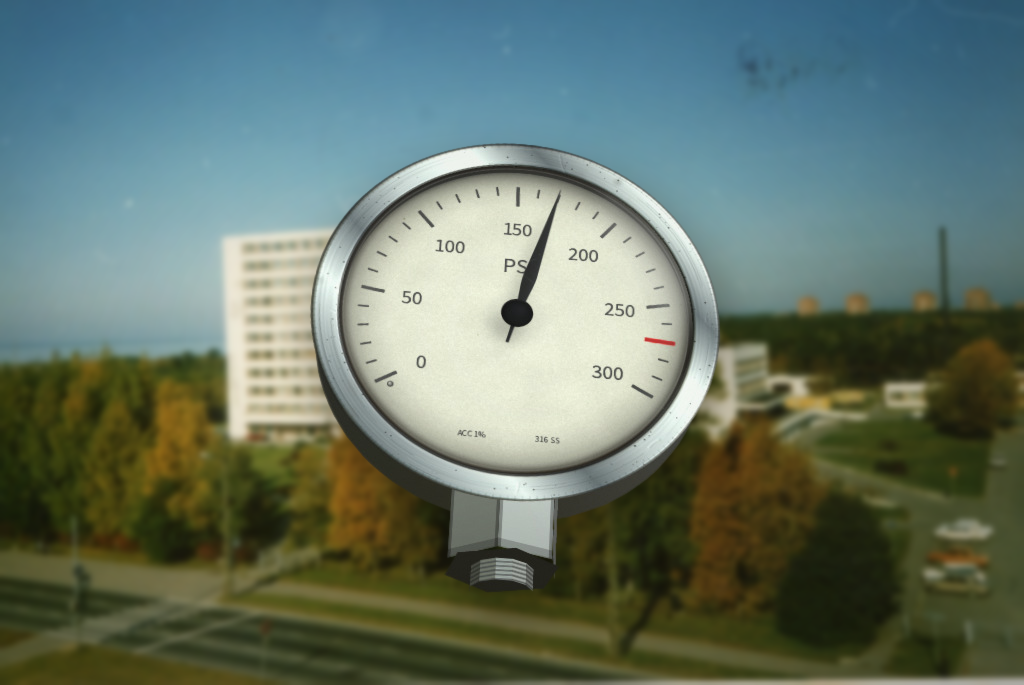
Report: psi 170
